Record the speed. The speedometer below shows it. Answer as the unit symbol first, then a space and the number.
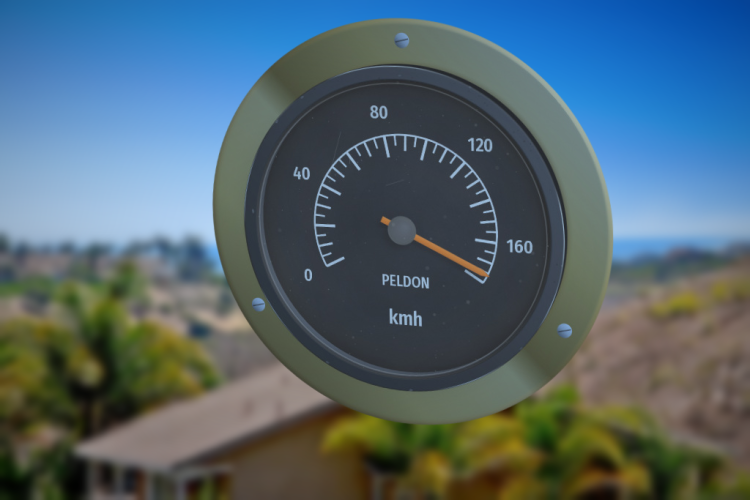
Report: km/h 175
